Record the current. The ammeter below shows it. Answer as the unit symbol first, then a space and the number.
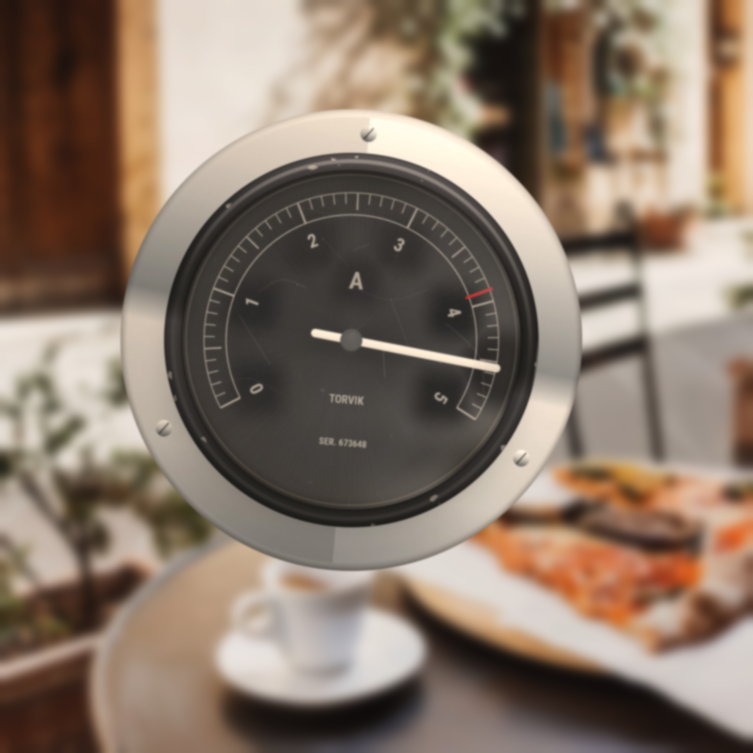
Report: A 4.55
